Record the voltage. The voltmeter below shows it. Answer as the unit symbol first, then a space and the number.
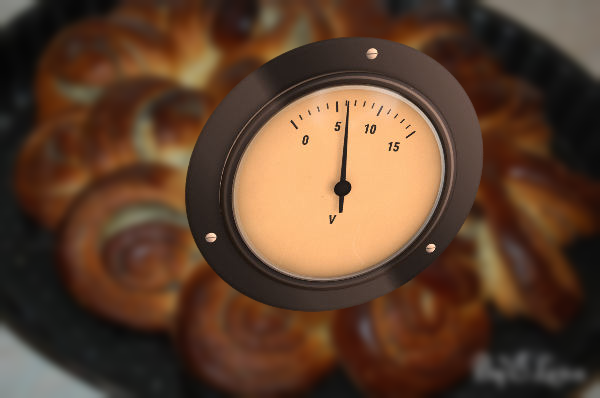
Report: V 6
